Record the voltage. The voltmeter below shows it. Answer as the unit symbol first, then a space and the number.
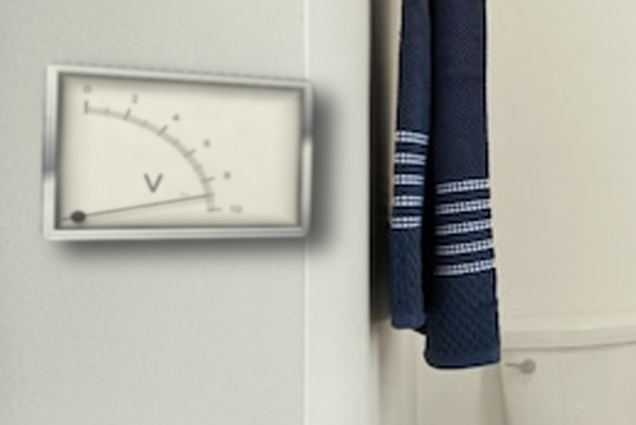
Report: V 9
